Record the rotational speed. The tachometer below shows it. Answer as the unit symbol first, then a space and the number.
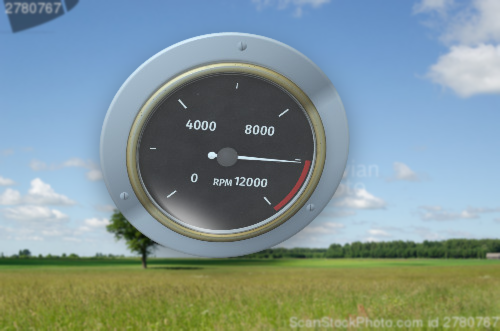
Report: rpm 10000
